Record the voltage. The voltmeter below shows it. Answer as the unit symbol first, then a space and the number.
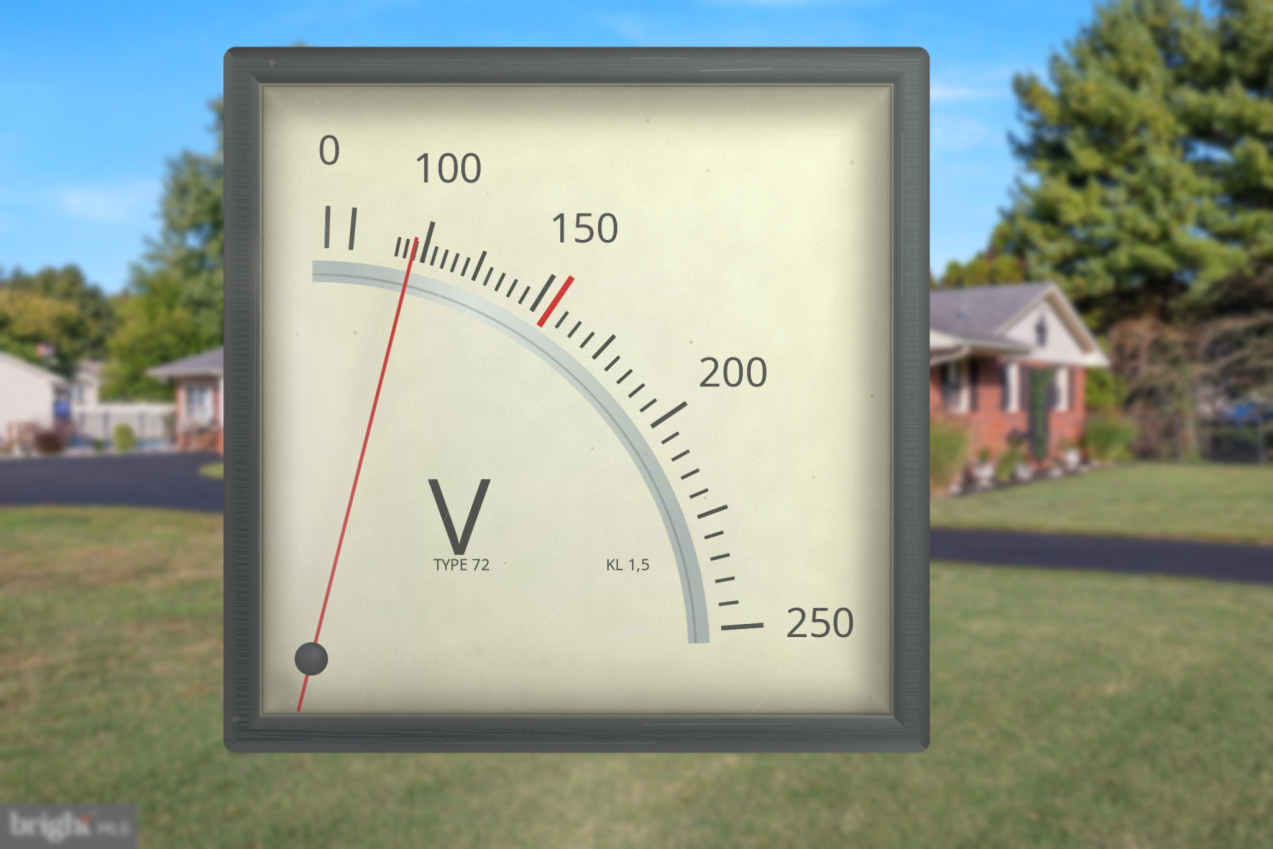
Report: V 95
